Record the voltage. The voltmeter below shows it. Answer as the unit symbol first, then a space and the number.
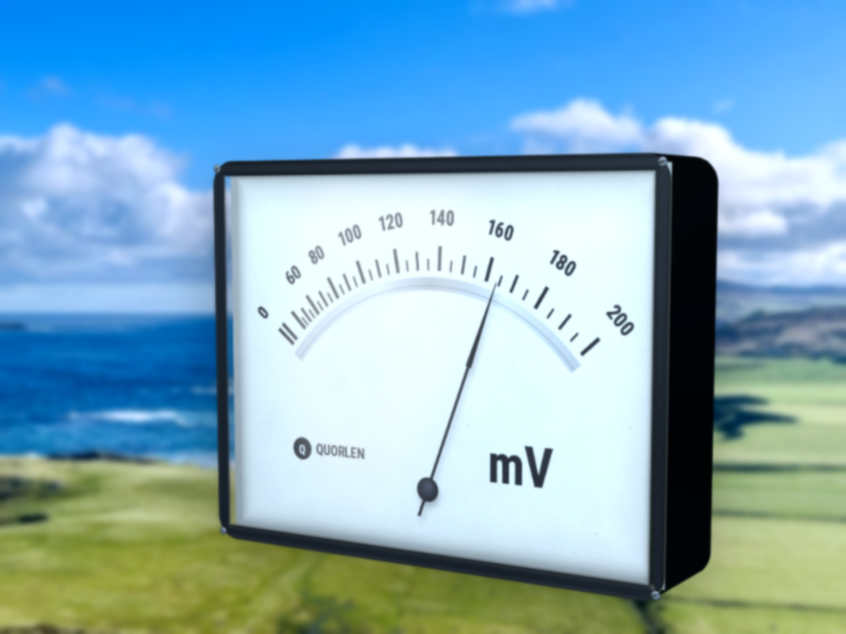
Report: mV 165
